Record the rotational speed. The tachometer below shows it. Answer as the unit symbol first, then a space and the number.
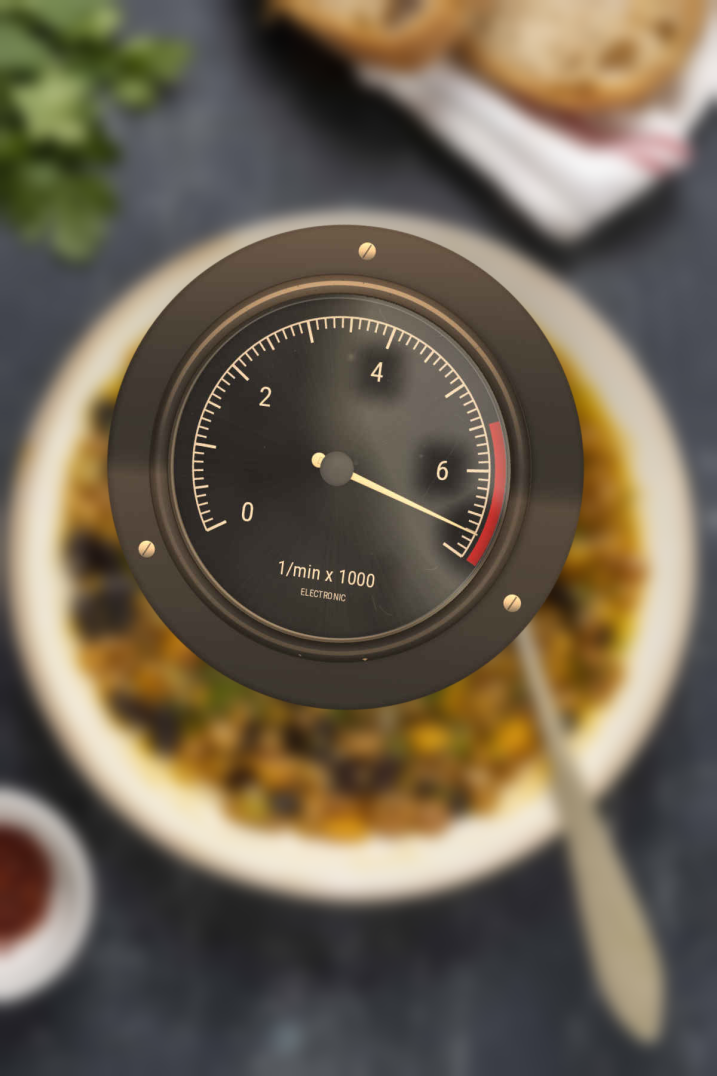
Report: rpm 6700
